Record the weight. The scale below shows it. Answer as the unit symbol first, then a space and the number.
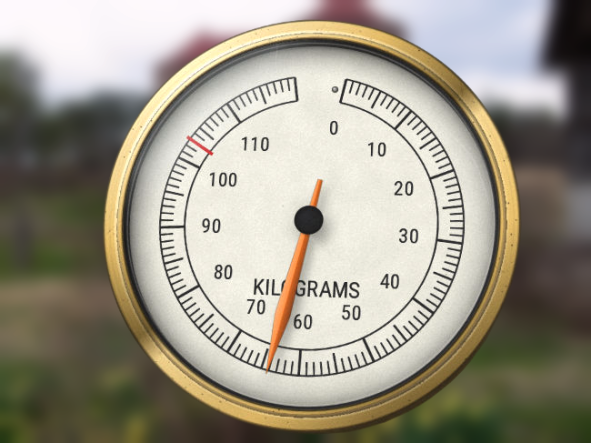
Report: kg 64
